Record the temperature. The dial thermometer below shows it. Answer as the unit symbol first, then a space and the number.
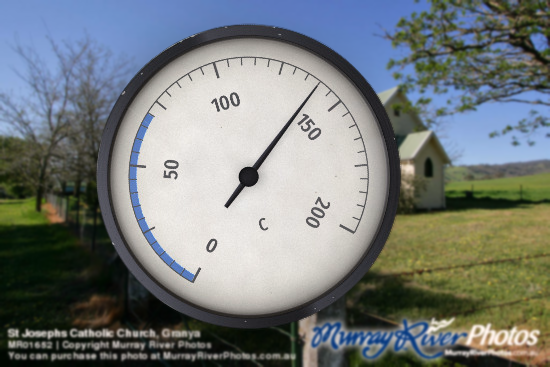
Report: °C 140
